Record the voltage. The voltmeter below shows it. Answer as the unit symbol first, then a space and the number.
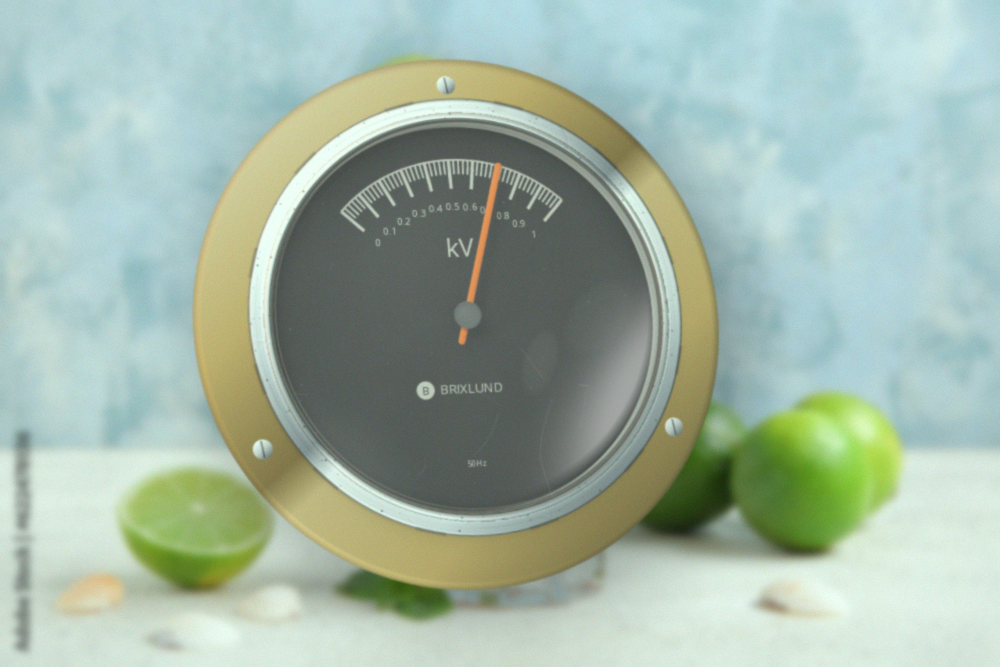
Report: kV 0.7
